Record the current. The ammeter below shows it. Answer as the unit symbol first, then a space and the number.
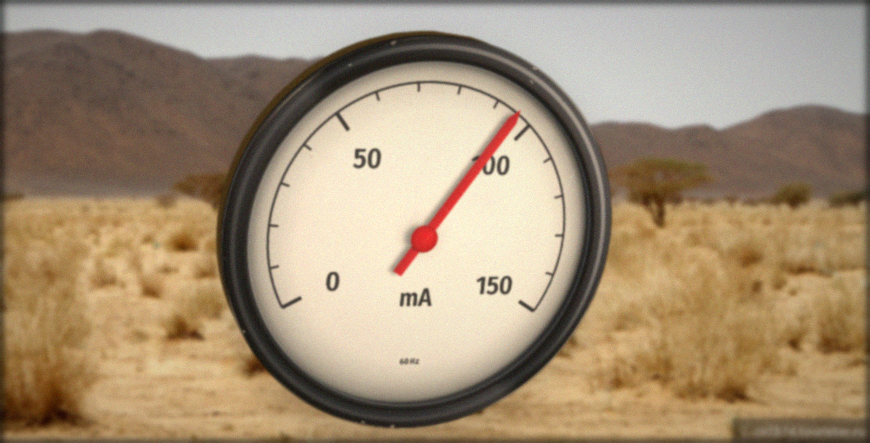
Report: mA 95
